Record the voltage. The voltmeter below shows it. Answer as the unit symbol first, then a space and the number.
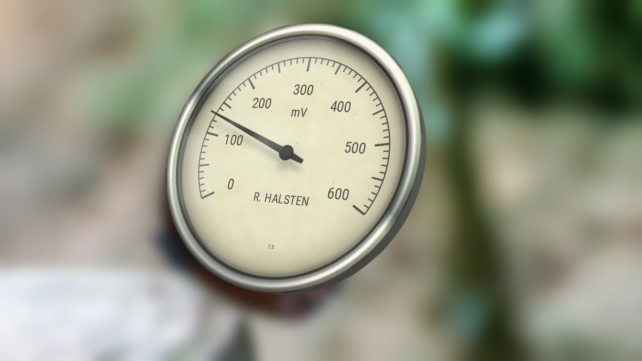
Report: mV 130
